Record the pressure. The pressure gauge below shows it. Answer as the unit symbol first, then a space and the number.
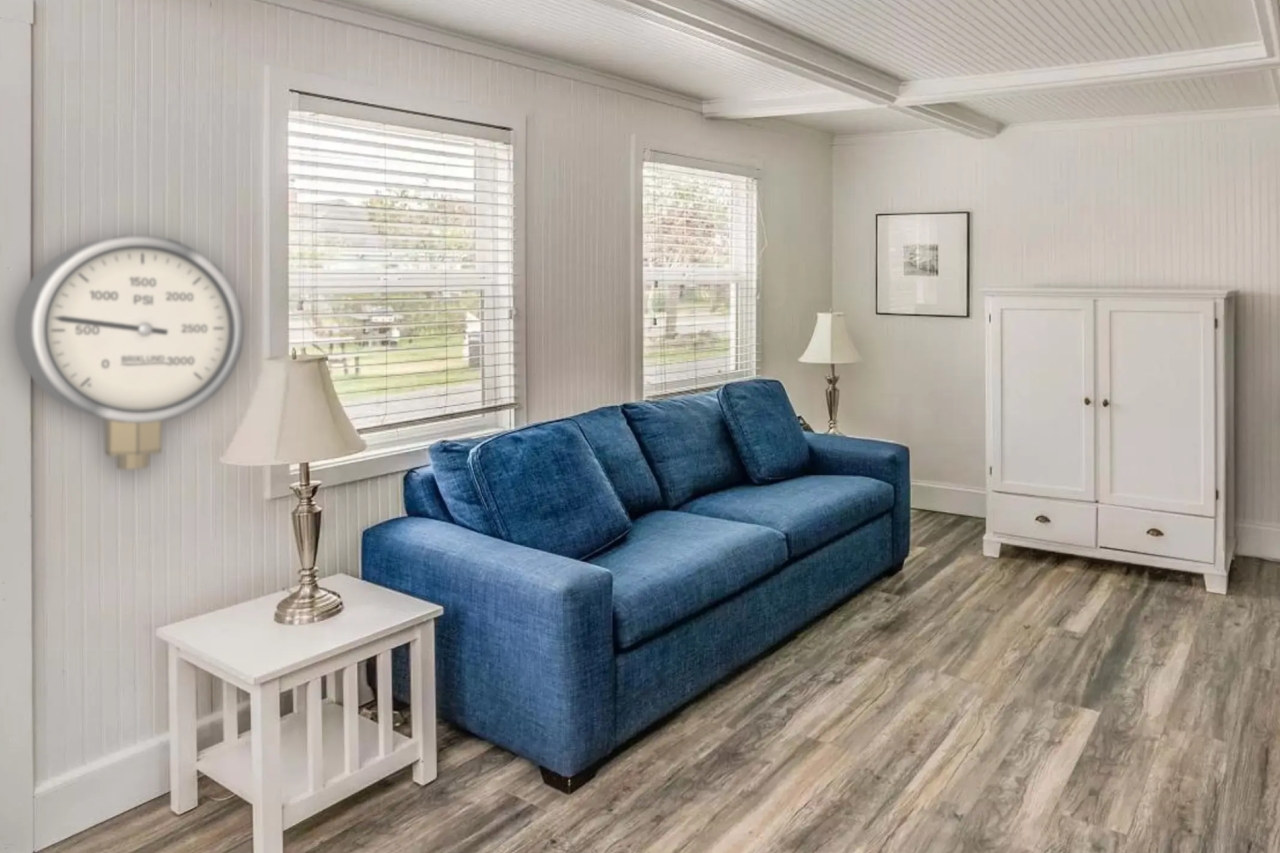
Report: psi 600
